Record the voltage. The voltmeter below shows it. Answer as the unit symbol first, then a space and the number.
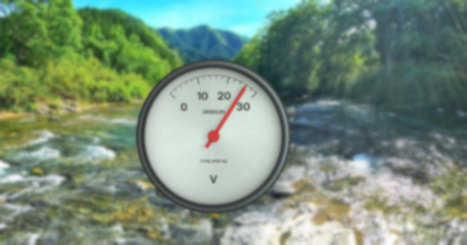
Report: V 26
